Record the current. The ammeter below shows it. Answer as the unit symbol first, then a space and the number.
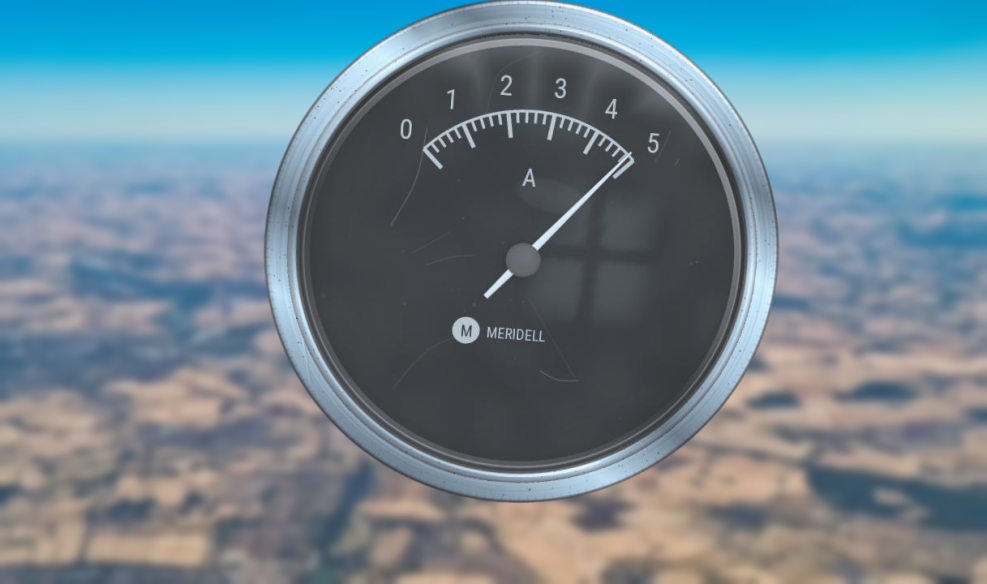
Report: A 4.8
